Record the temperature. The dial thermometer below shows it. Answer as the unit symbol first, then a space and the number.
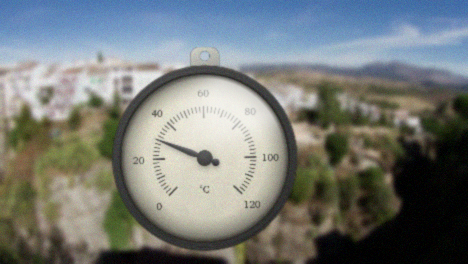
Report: °C 30
